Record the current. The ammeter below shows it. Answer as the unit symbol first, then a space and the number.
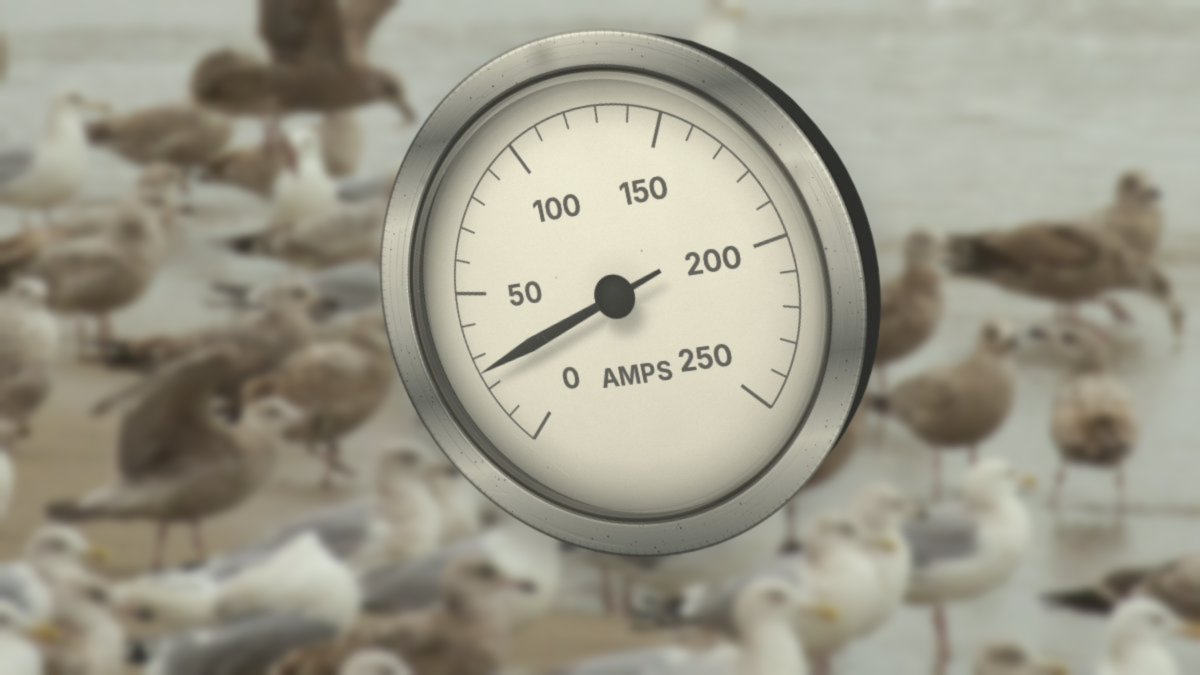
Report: A 25
